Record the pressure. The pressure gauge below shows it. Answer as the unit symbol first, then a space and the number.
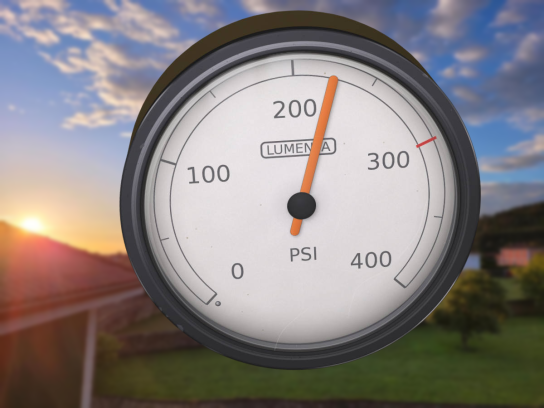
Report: psi 225
